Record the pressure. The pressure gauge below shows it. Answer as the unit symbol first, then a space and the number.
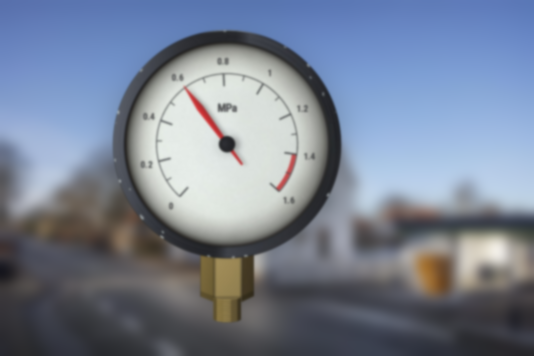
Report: MPa 0.6
